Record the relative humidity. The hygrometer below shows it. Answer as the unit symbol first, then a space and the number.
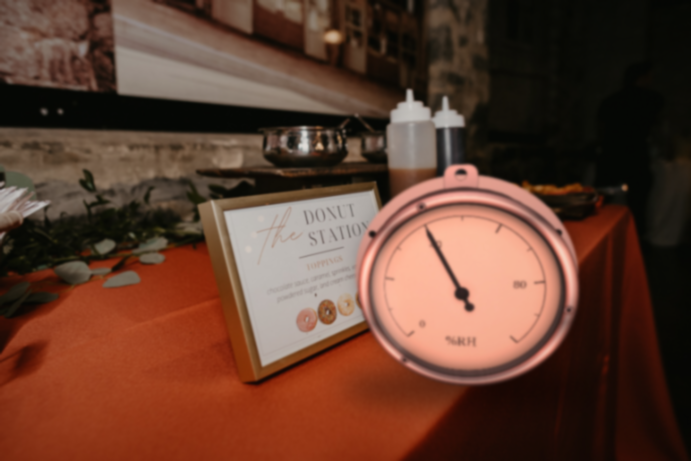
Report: % 40
